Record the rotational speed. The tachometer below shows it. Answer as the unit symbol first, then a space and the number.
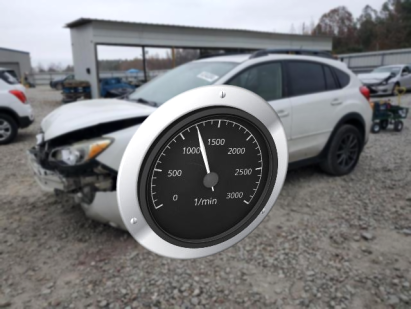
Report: rpm 1200
